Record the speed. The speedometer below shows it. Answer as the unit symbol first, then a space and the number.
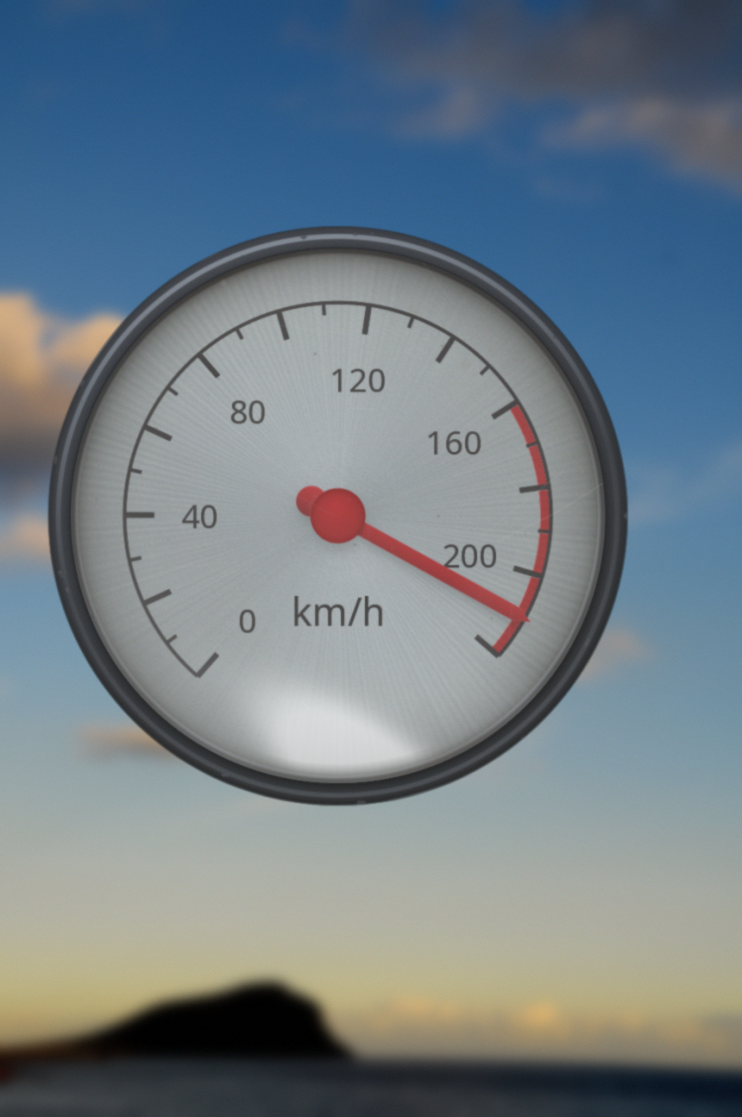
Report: km/h 210
